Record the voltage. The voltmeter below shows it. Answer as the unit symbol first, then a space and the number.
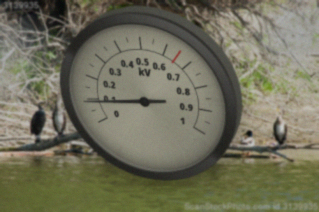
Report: kV 0.1
